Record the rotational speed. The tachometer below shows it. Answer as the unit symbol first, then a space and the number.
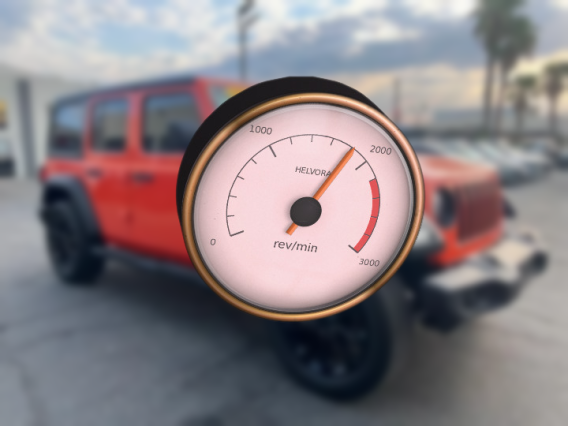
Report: rpm 1800
